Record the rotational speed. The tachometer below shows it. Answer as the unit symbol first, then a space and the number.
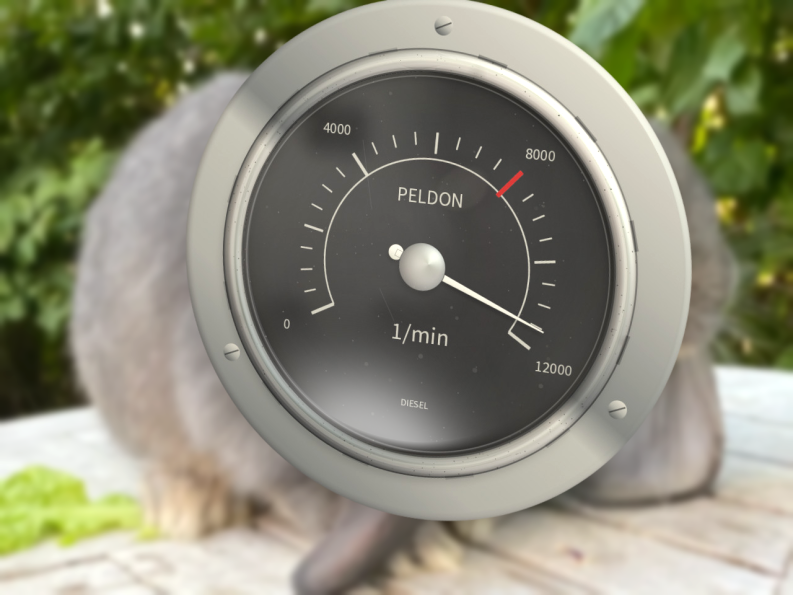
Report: rpm 11500
